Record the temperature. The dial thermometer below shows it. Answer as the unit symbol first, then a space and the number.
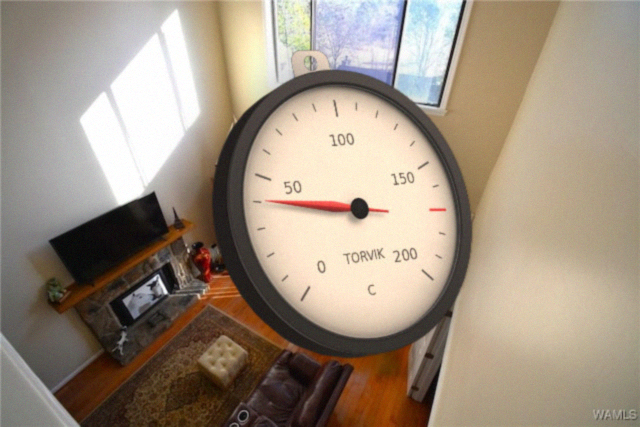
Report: °C 40
